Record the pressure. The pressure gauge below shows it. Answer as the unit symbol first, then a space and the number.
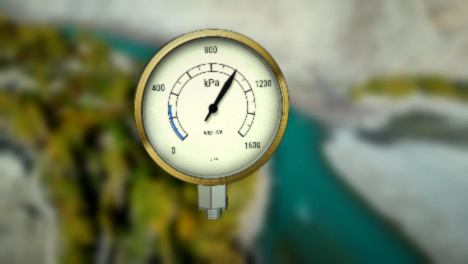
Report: kPa 1000
